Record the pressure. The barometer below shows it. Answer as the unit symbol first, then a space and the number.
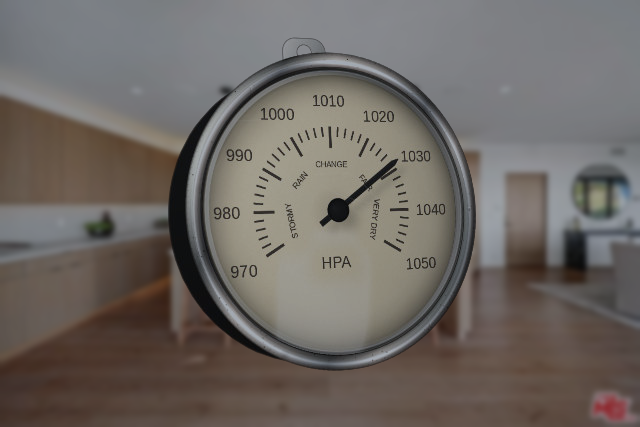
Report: hPa 1028
